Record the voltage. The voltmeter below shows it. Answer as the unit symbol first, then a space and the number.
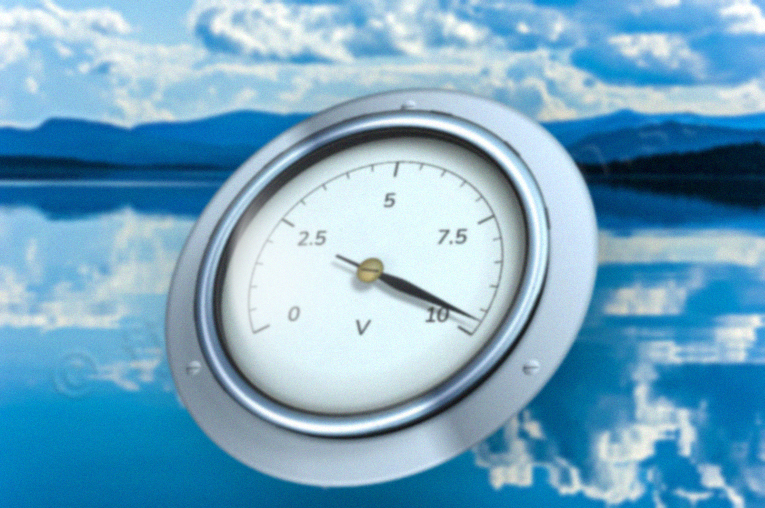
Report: V 9.75
